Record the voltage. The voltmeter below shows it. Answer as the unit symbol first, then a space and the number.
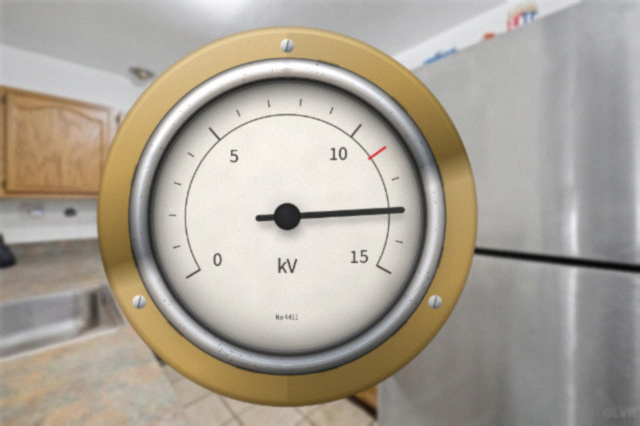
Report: kV 13
